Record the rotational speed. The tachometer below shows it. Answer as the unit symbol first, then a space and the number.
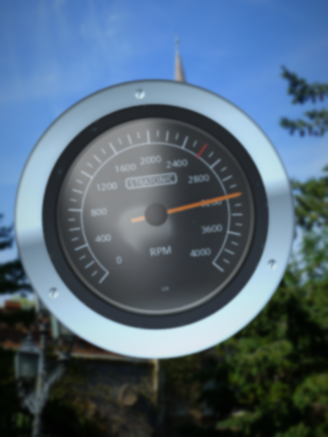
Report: rpm 3200
